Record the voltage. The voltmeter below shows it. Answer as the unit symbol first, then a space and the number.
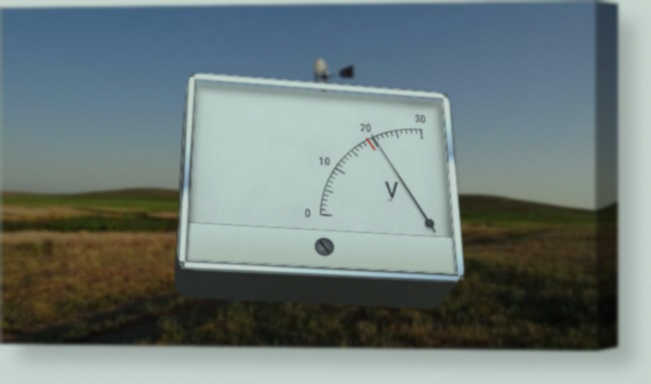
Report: V 20
